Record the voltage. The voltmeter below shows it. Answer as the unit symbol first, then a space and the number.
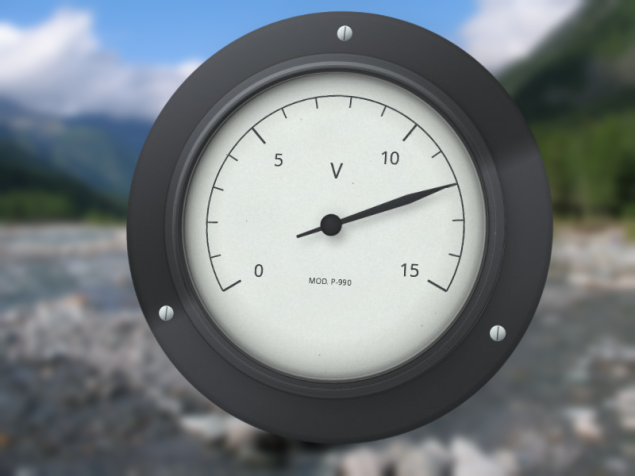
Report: V 12
